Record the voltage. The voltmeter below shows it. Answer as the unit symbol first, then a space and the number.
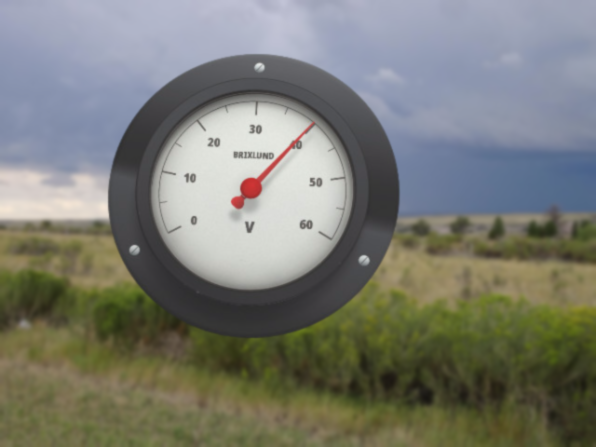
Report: V 40
